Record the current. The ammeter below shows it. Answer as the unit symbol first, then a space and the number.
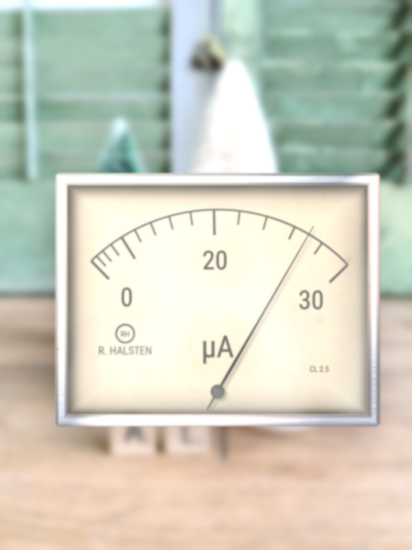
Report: µA 27
